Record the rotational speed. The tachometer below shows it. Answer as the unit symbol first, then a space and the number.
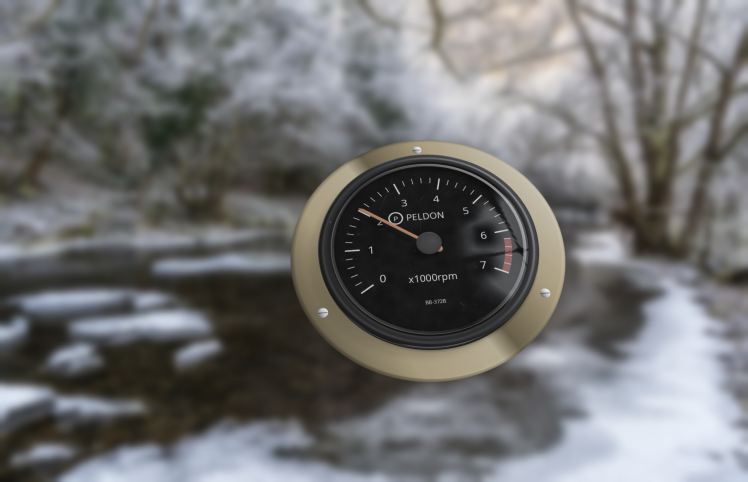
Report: rpm 2000
